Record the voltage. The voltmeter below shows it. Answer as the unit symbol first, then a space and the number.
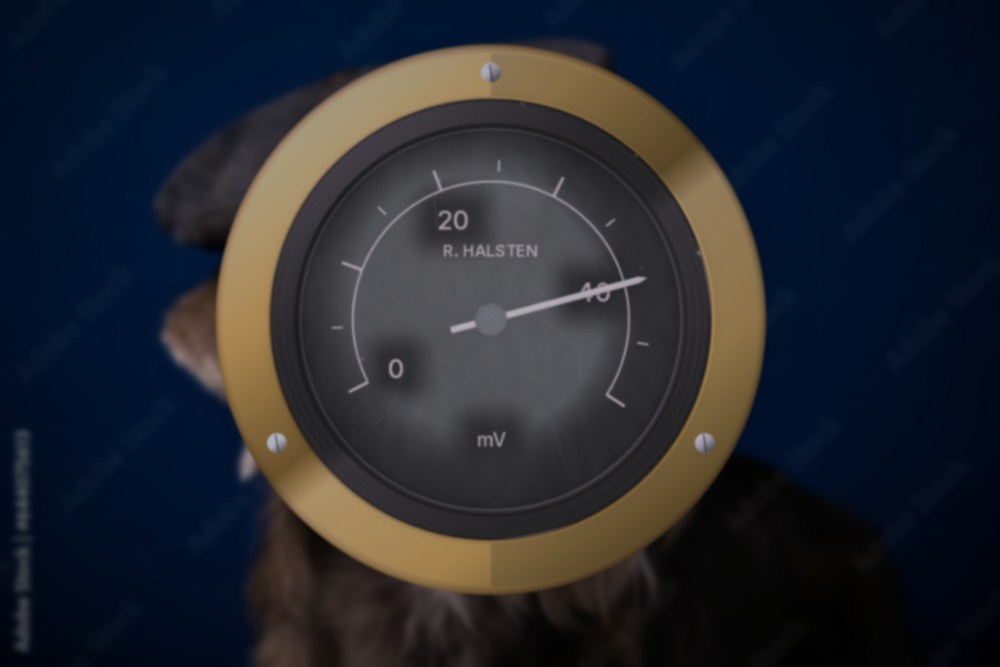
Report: mV 40
